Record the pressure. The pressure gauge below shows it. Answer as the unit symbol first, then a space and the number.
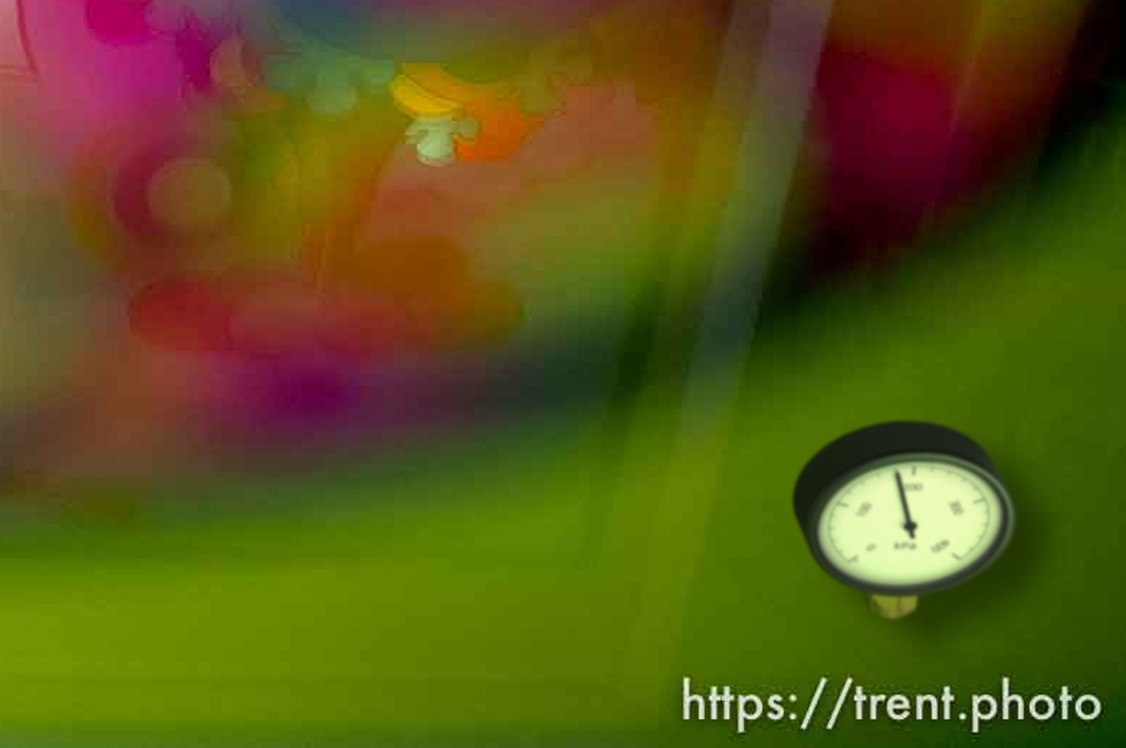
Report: kPa 180
